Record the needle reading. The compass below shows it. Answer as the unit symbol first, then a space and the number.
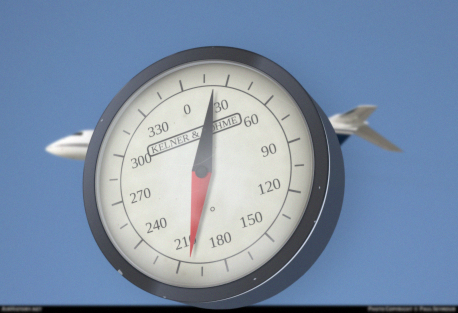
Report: ° 202.5
